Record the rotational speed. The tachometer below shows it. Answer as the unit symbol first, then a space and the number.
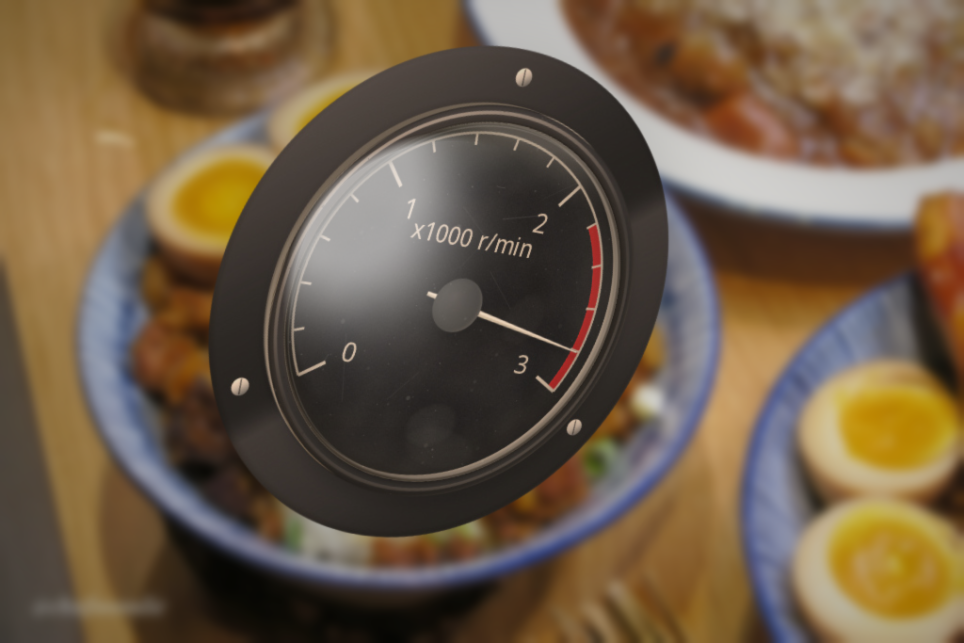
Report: rpm 2800
